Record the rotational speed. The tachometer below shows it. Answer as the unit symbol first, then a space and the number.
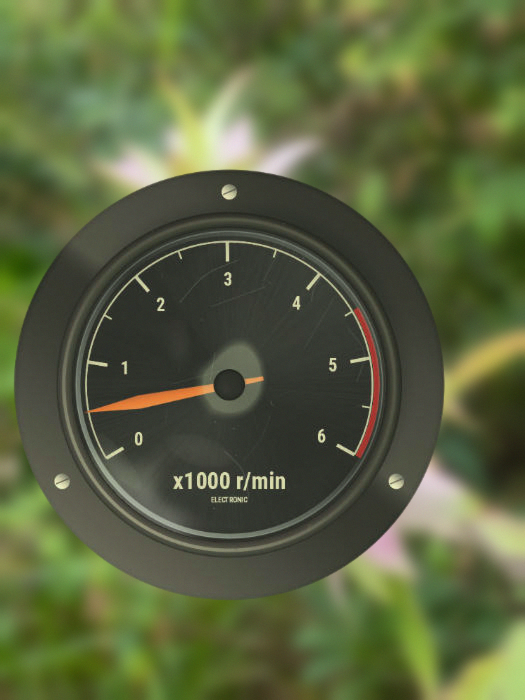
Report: rpm 500
